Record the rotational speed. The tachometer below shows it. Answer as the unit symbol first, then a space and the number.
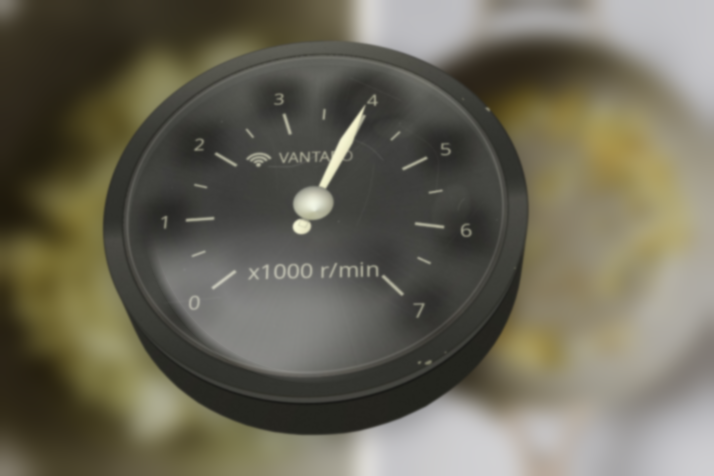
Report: rpm 4000
